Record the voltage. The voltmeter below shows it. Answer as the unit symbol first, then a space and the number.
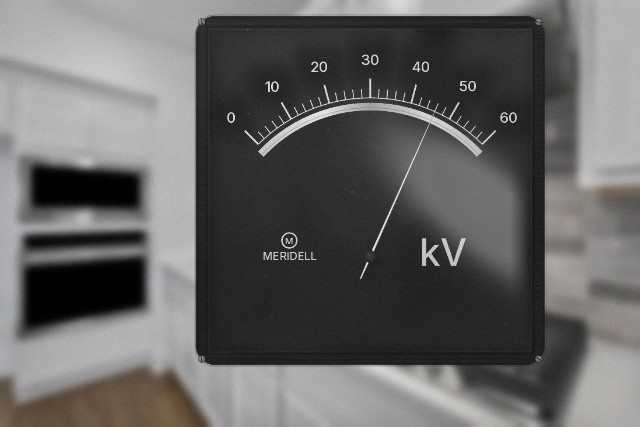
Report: kV 46
